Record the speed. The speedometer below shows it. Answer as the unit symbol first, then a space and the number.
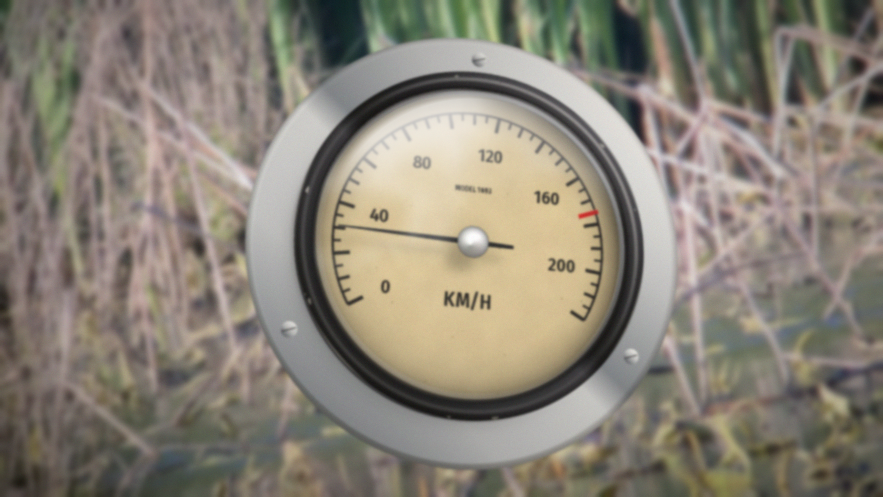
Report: km/h 30
